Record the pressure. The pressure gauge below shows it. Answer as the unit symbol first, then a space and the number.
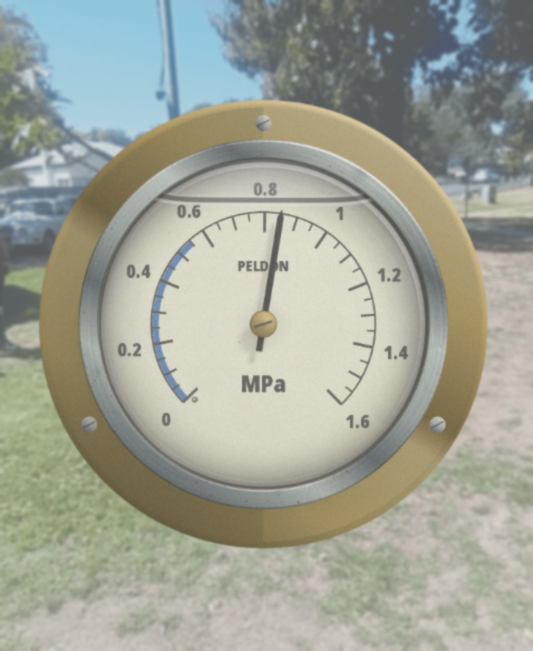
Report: MPa 0.85
